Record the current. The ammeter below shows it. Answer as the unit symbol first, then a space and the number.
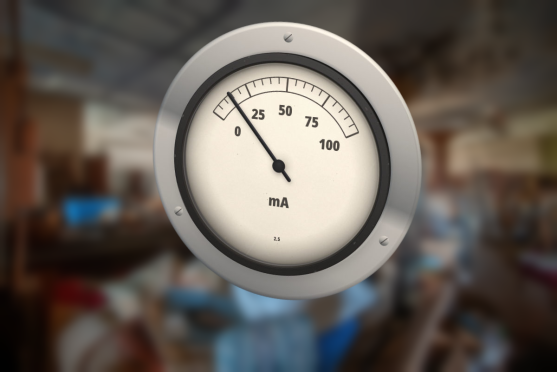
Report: mA 15
